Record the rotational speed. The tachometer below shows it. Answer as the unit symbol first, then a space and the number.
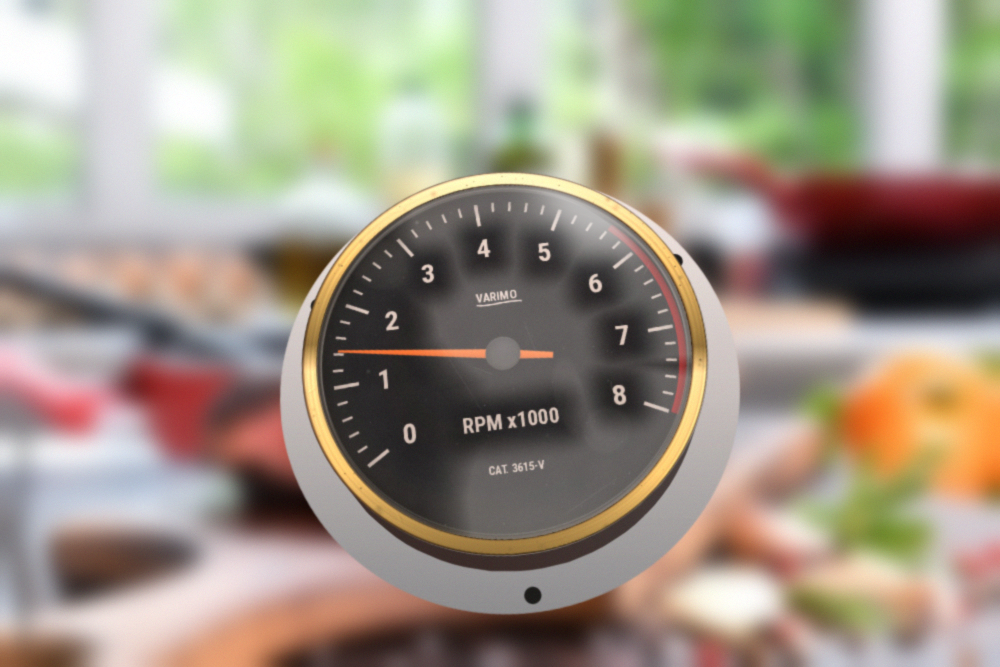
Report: rpm 1400
